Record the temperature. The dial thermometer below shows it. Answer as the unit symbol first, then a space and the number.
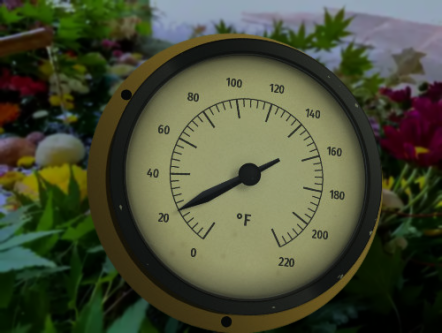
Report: °F 20
